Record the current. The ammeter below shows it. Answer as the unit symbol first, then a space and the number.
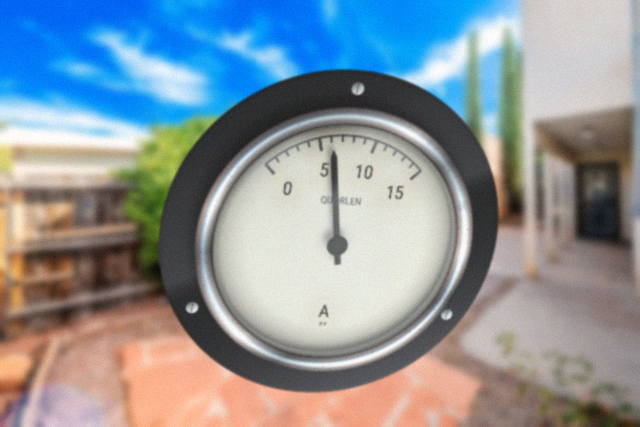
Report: A 6
